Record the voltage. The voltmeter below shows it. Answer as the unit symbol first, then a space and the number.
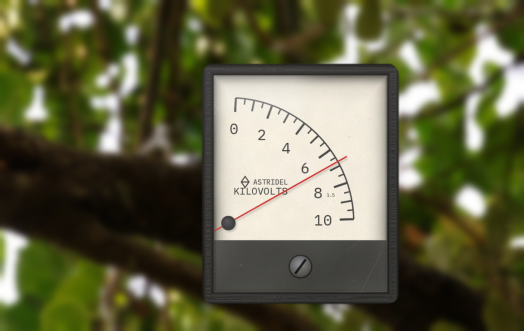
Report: kV 6.75
